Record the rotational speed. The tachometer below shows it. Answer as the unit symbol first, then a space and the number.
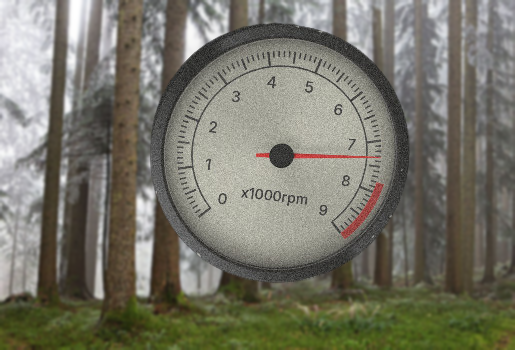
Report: rpm 7300
